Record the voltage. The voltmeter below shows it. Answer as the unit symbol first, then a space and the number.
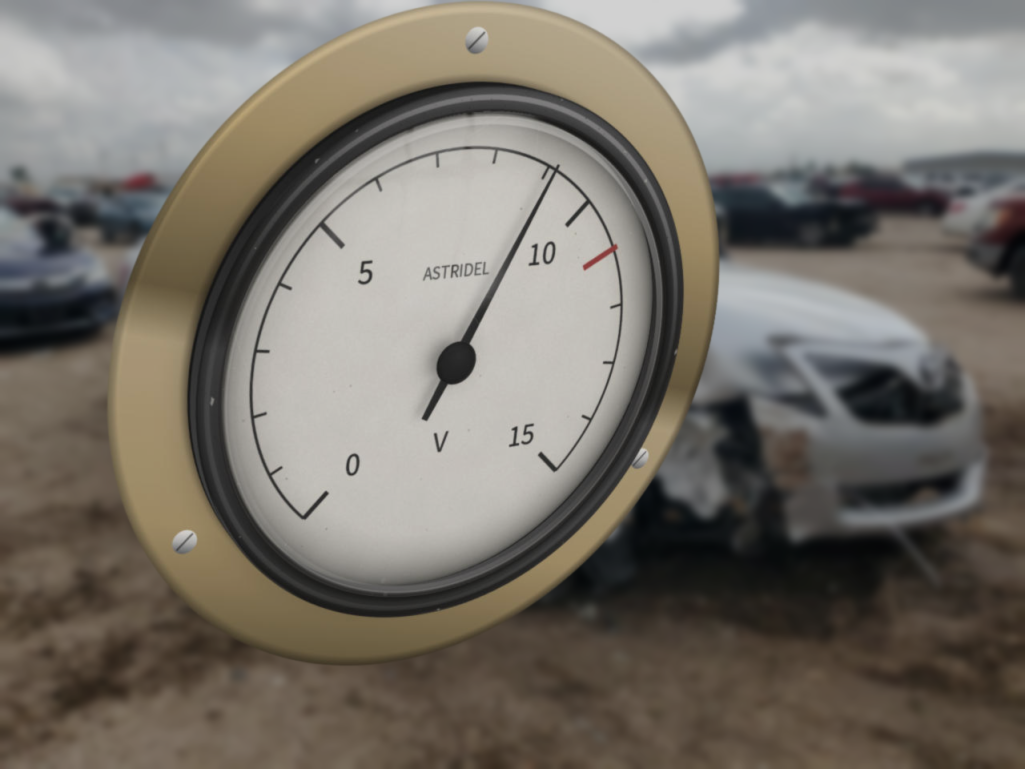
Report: V 9
